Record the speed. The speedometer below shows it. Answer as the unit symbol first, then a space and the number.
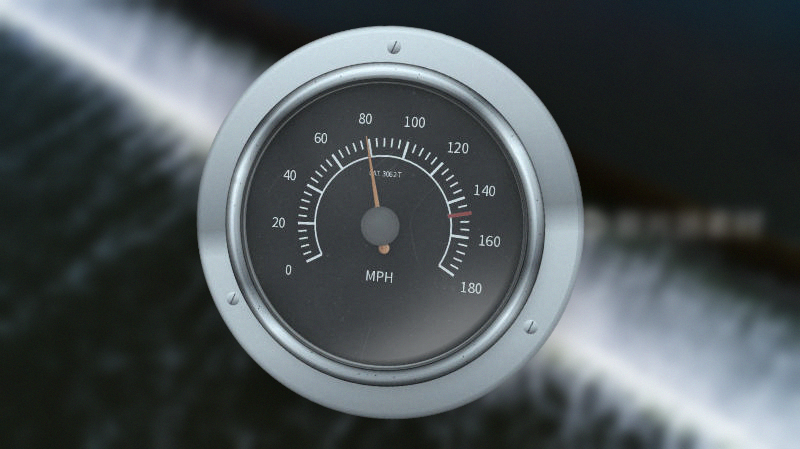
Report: mph 80
